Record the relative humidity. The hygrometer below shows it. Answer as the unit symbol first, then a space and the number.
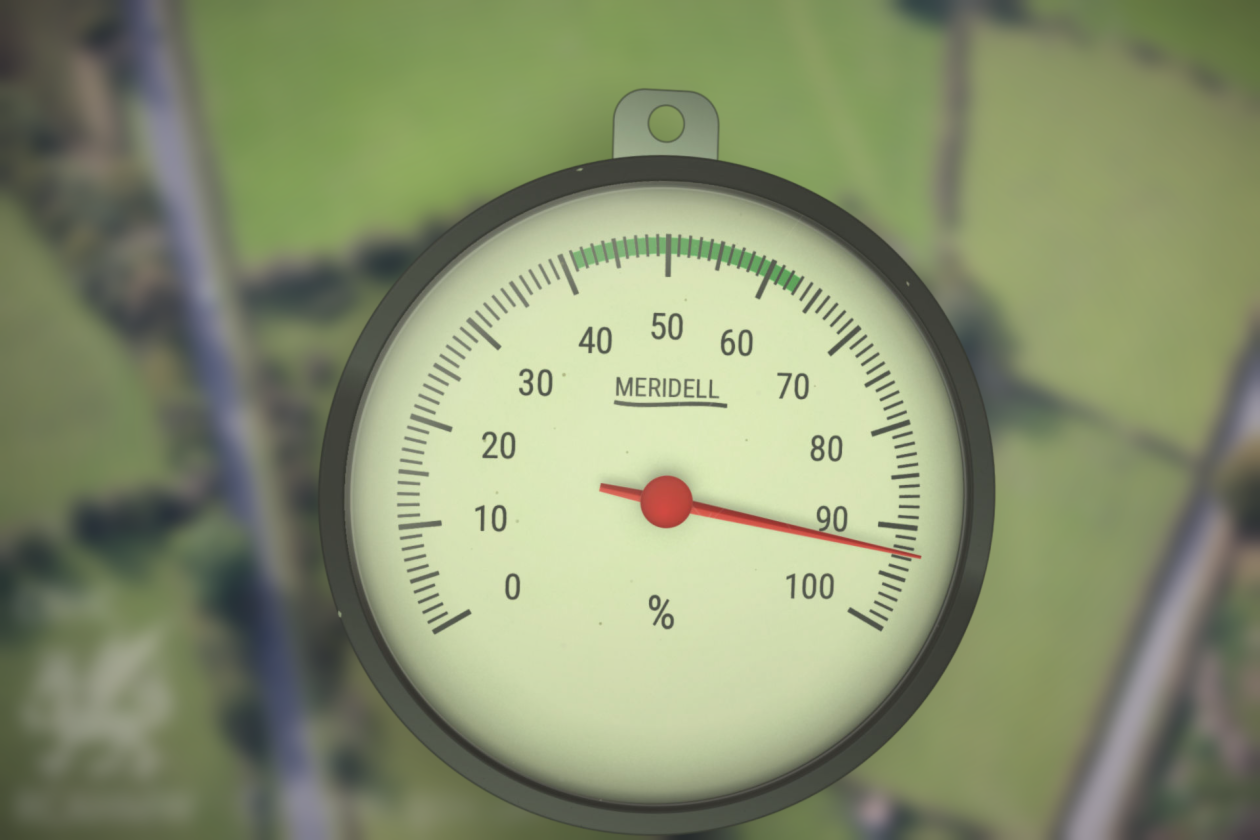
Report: % 92.5
